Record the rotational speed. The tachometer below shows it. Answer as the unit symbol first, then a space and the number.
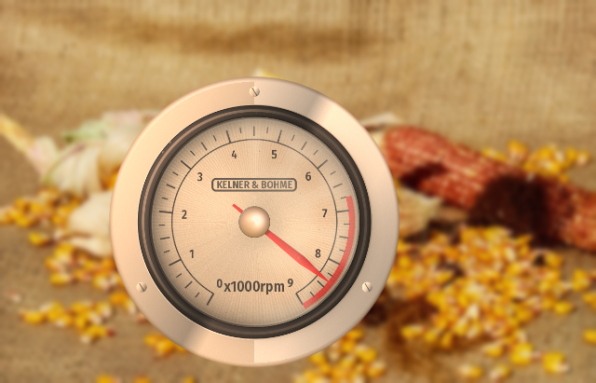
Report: rpm 8375
